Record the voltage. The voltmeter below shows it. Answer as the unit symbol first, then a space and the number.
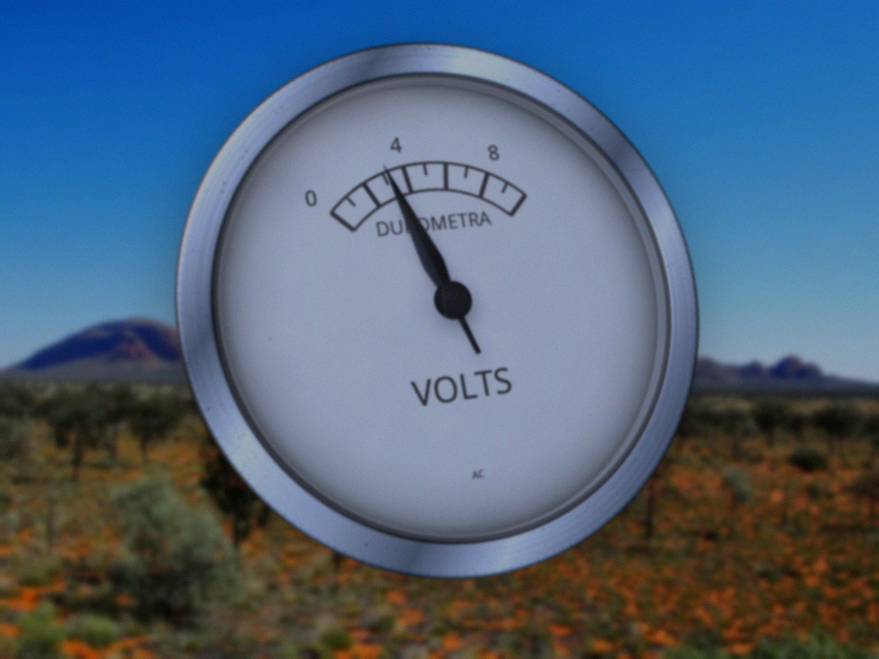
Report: V 3
